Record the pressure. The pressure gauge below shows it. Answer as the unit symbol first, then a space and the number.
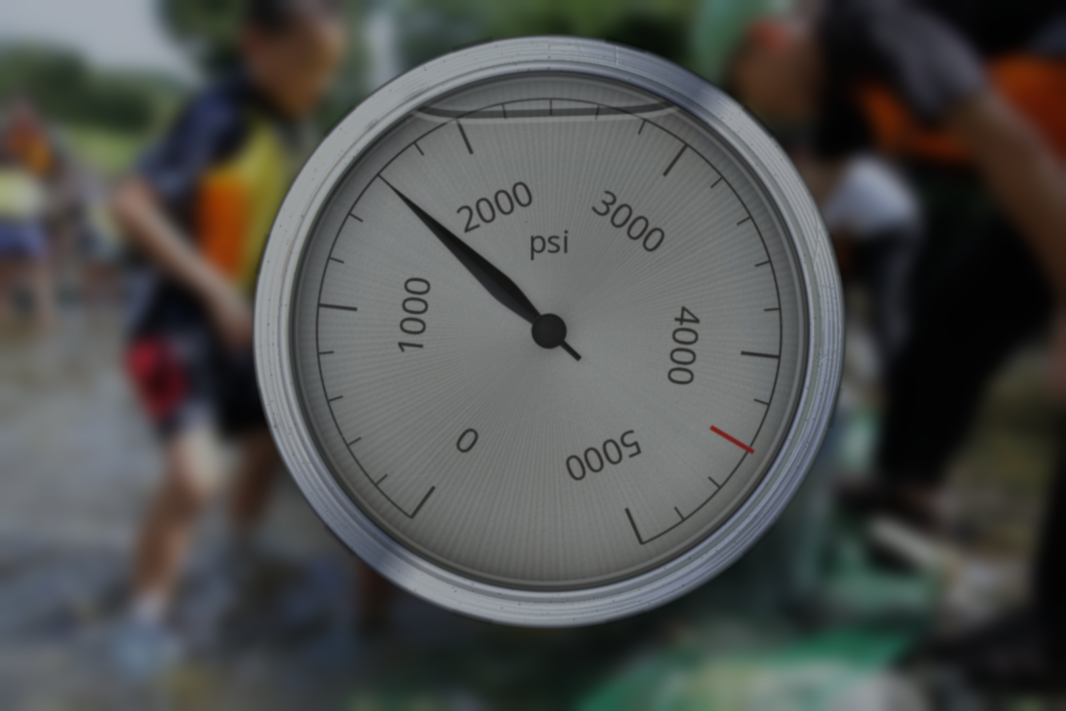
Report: psi 1600
